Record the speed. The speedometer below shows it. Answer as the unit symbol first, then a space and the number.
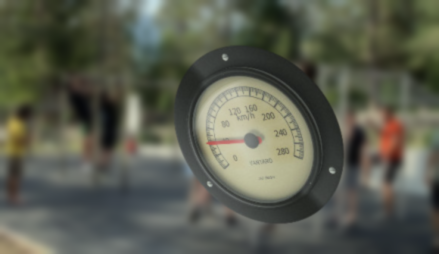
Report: km/h 40
